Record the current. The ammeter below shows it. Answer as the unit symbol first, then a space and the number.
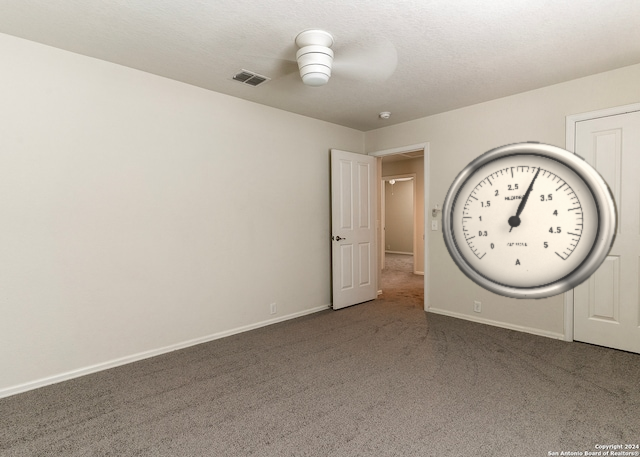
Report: A 3
